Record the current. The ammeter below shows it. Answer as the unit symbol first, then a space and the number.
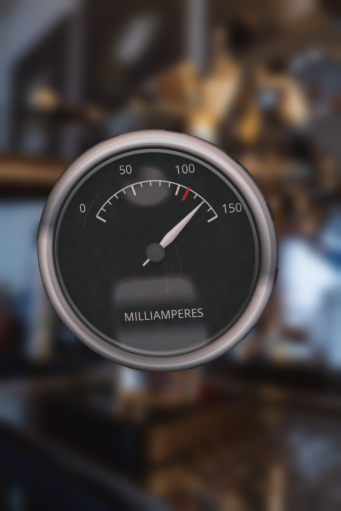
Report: mA 130
